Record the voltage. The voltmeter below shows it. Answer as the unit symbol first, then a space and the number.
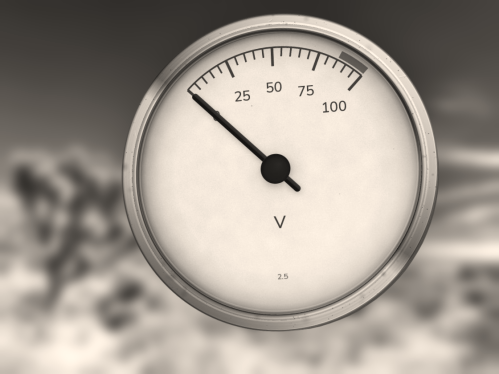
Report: V 0
